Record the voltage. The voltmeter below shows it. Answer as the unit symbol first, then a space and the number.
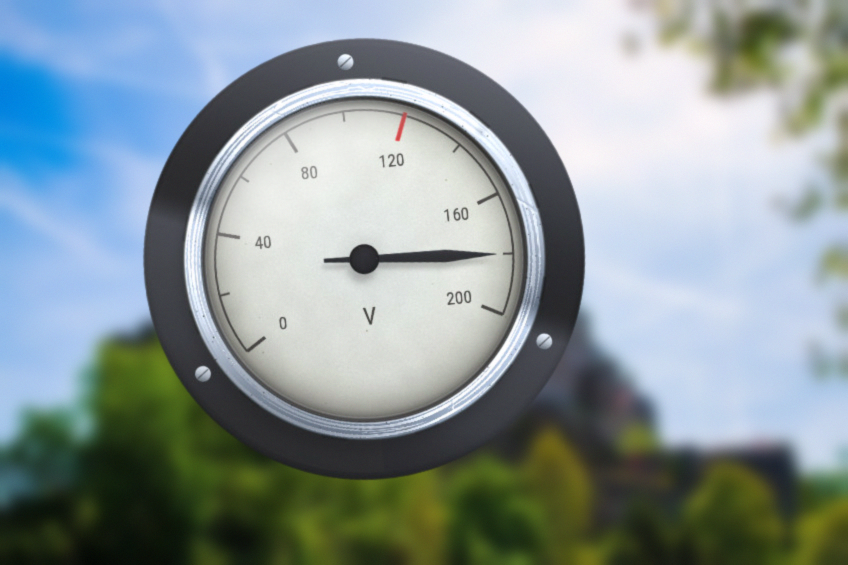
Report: V 180
